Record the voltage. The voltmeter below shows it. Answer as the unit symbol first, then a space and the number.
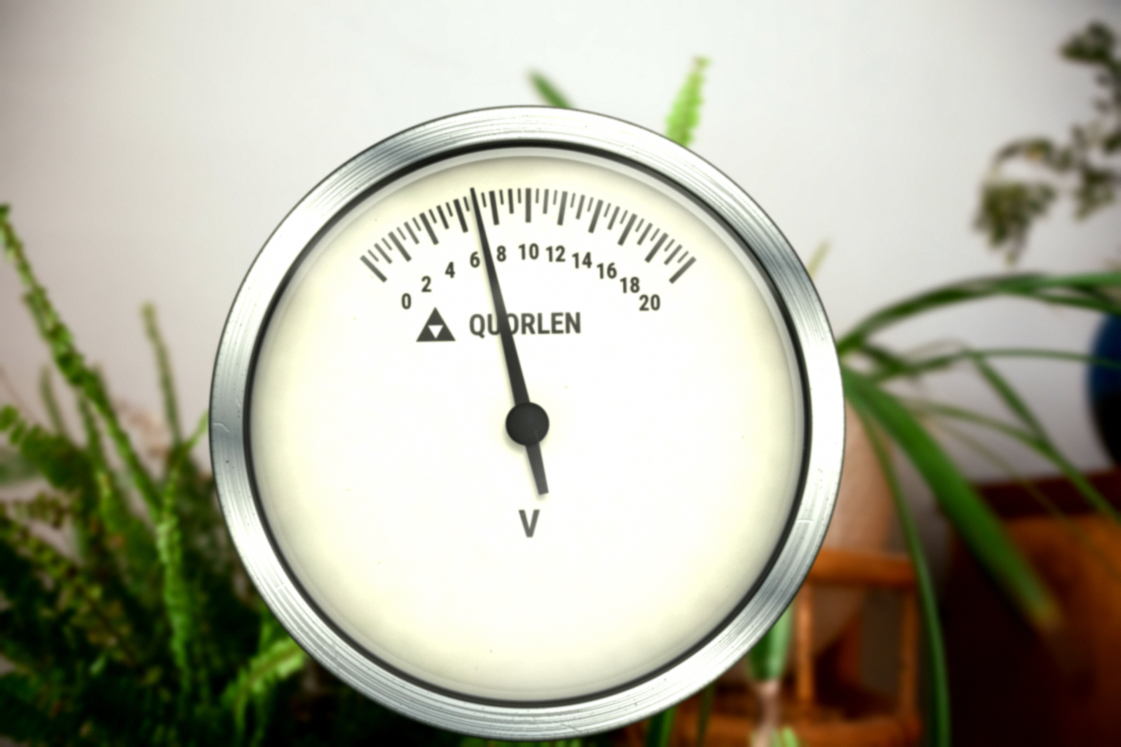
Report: V 7
